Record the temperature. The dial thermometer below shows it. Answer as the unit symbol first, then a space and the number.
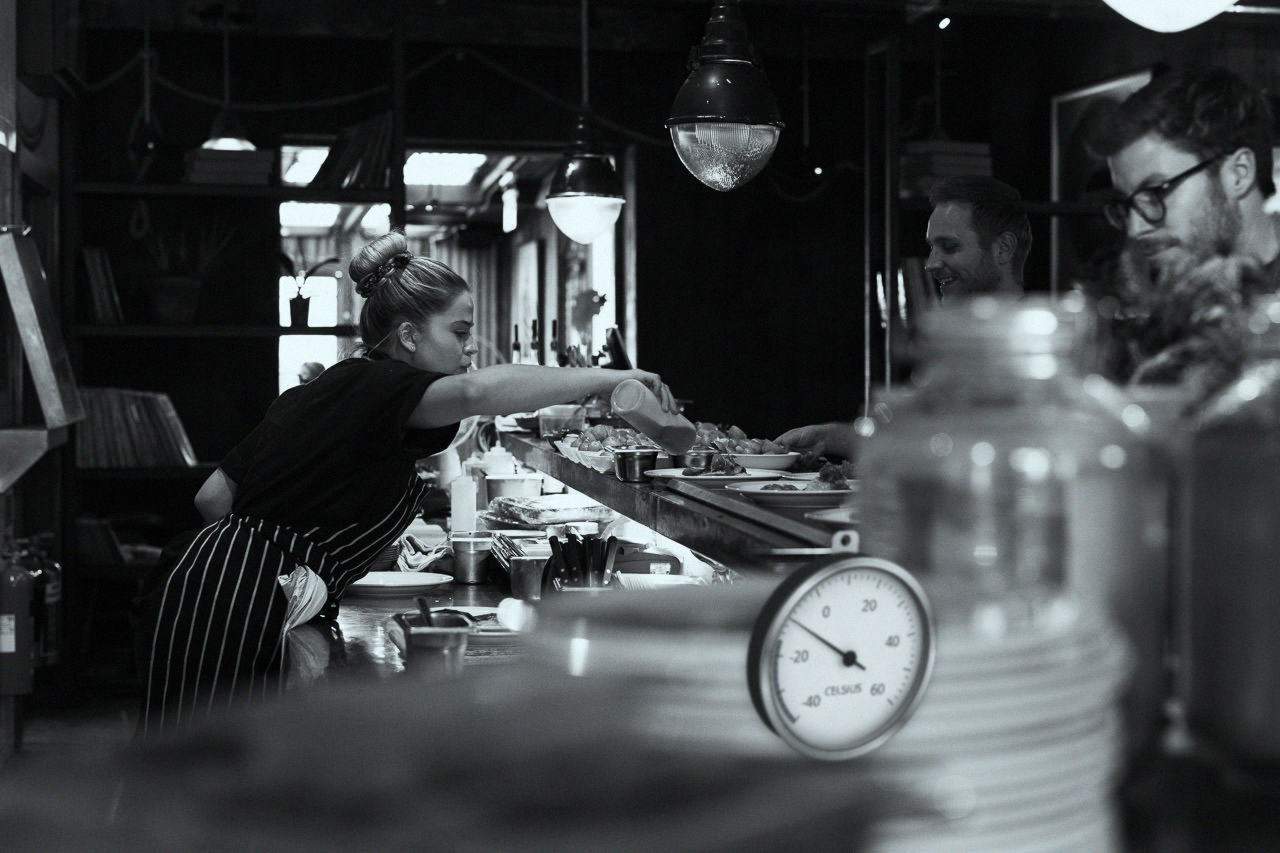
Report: °C -10
